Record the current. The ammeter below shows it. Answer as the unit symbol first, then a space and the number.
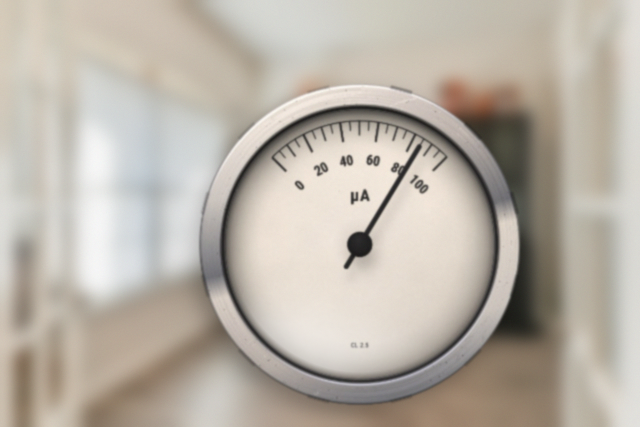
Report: µA 85
